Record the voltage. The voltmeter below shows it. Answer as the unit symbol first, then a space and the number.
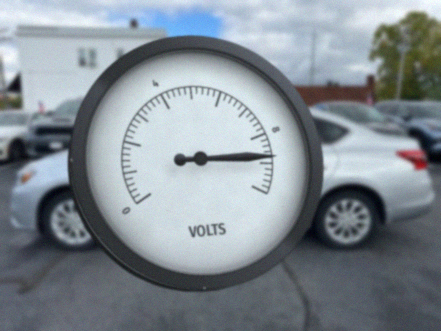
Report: V 8.8
